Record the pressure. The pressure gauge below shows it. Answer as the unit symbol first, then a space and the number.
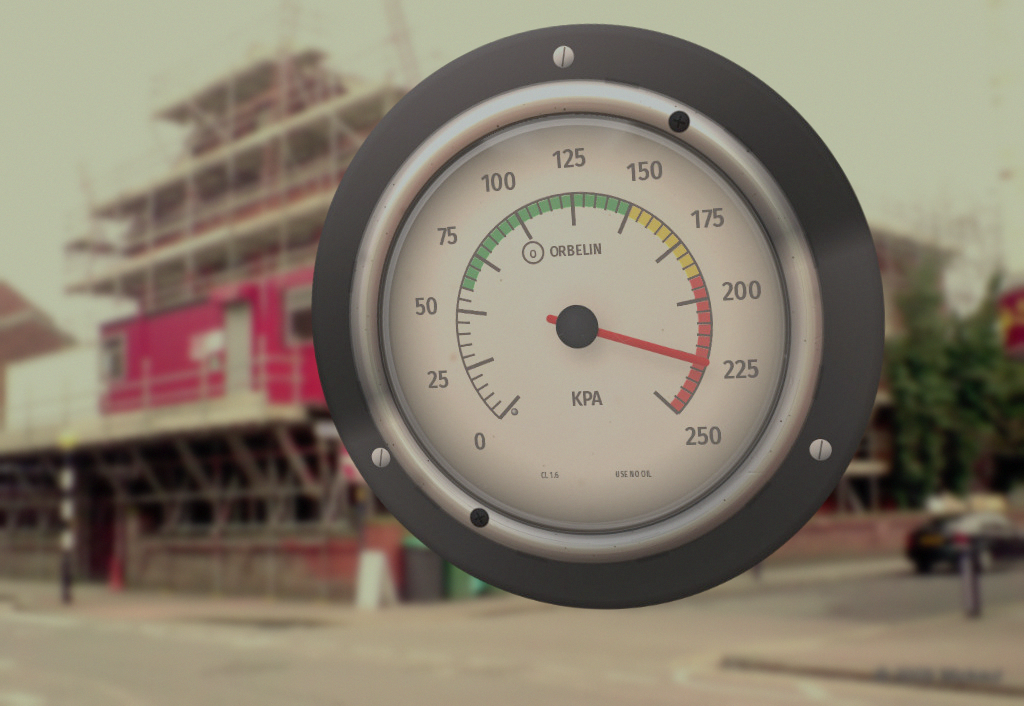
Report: kPa 225
